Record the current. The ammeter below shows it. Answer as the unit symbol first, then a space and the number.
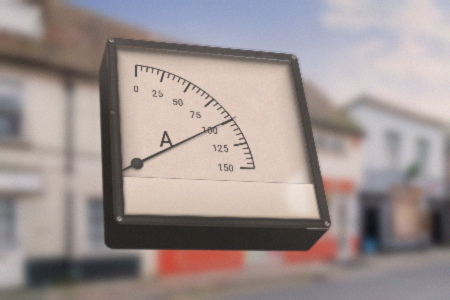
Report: A 100
